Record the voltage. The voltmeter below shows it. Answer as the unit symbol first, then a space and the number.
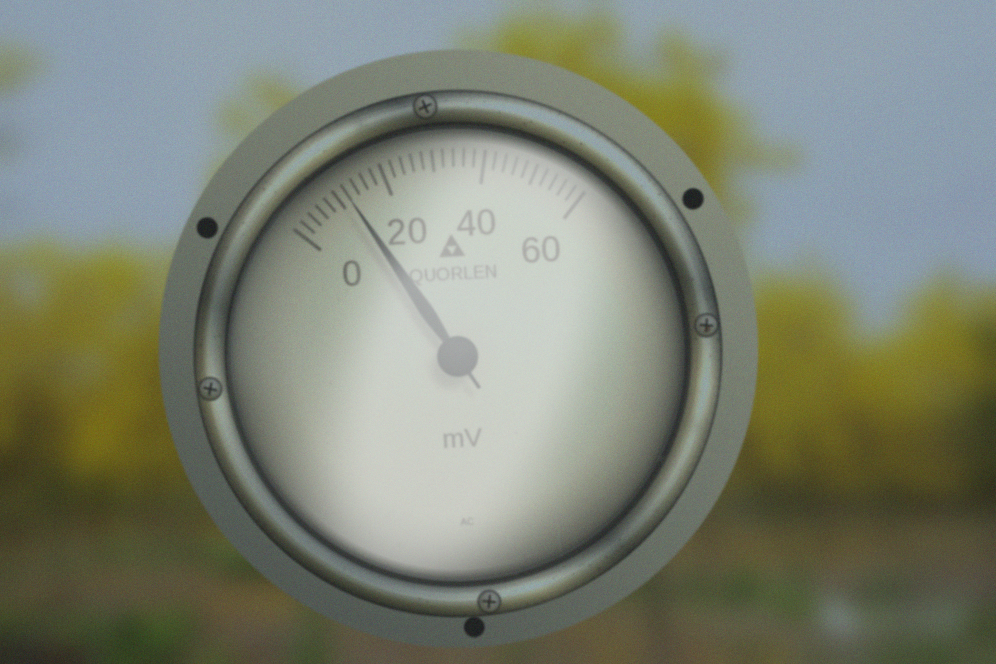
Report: mV 12
